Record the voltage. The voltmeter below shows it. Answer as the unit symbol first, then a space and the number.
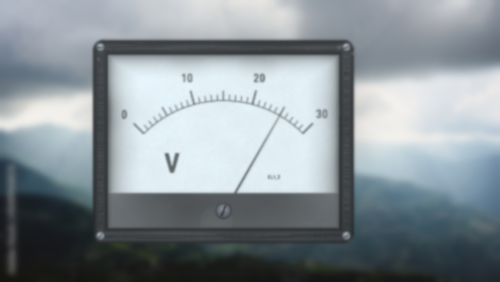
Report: V 25
